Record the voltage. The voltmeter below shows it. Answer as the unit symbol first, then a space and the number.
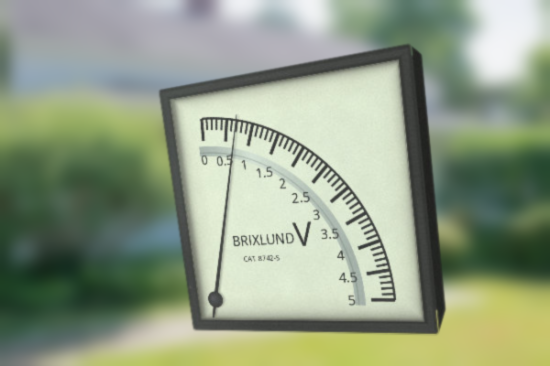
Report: V 0.7
